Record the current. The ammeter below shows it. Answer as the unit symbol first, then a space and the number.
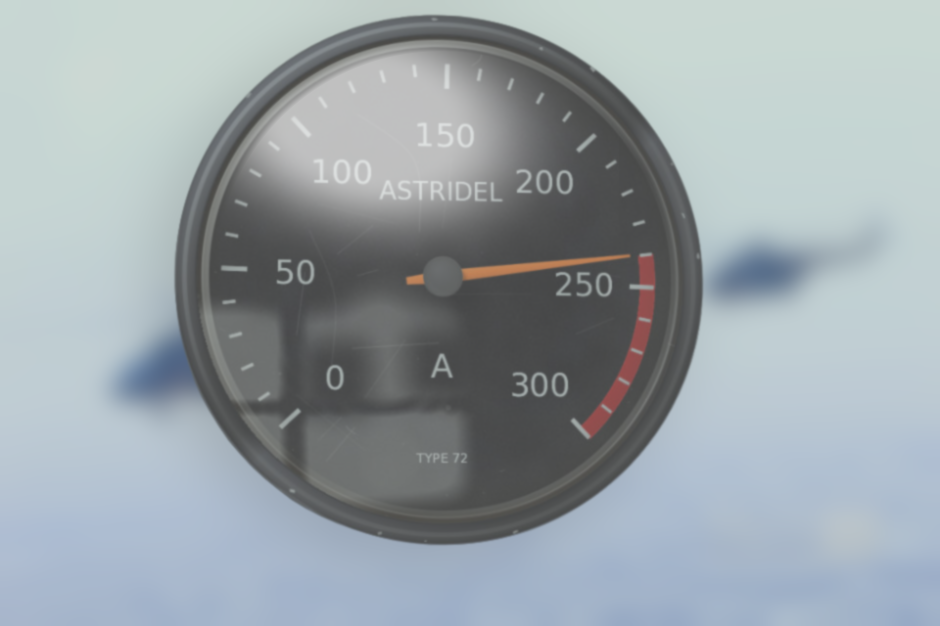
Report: A 240
